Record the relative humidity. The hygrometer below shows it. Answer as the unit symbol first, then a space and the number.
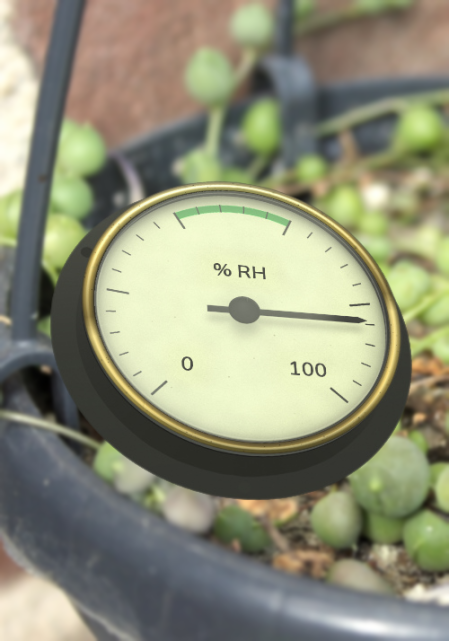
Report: % 84
